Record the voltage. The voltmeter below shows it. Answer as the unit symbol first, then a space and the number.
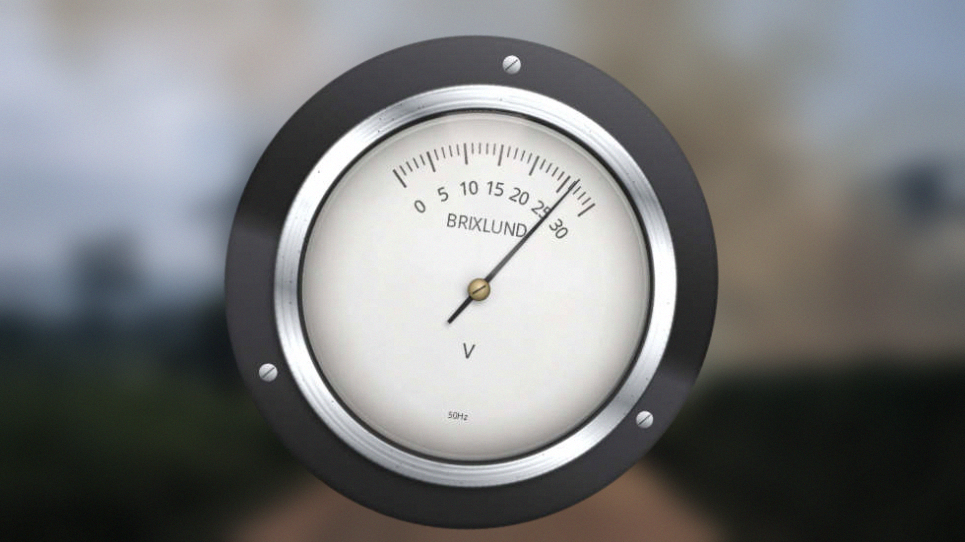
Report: V 26
